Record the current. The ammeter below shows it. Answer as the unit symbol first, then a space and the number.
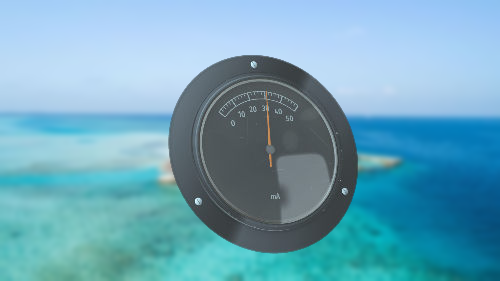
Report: mA 30
